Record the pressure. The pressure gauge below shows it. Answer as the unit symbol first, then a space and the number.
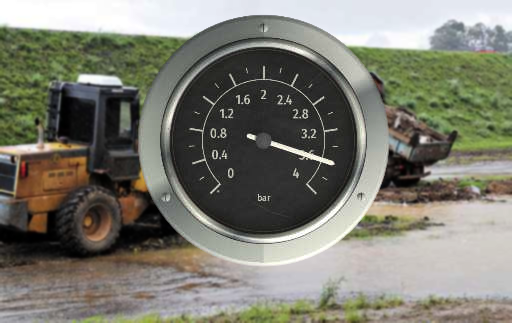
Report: bar 3.6
